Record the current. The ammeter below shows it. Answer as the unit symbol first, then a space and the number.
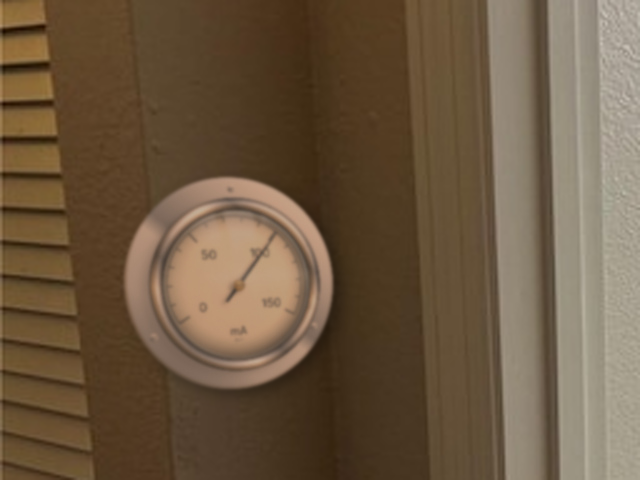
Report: mA 100
